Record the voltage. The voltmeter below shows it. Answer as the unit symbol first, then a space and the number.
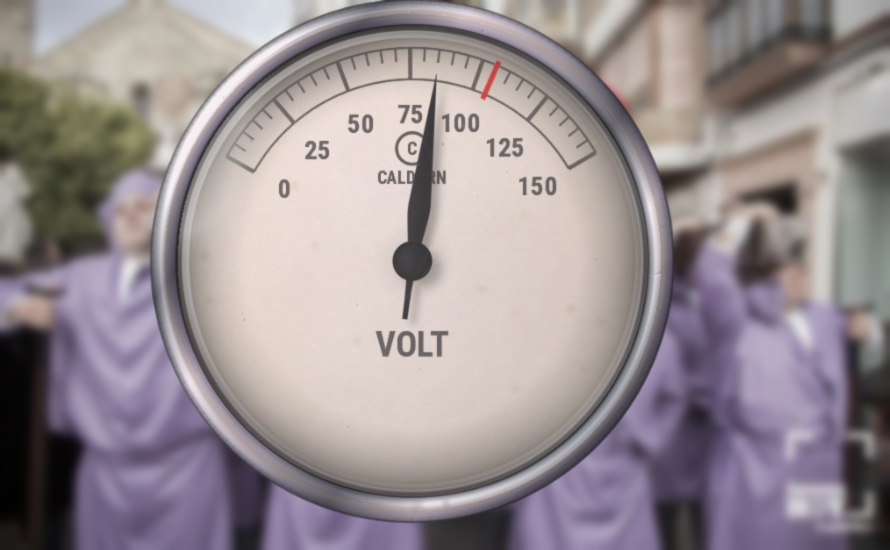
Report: V 85
